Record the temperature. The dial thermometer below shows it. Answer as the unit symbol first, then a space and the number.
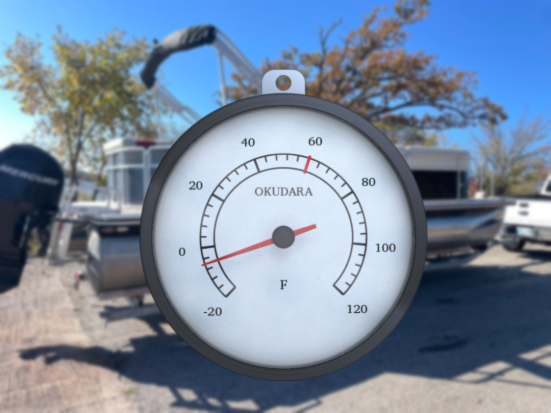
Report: °F -6
